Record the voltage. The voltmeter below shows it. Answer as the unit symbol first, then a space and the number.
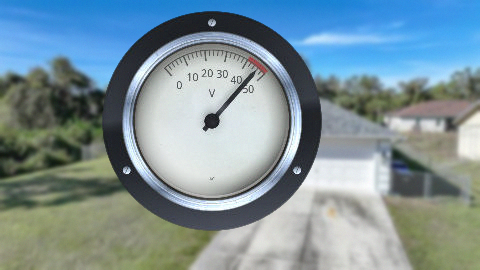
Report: V 46
